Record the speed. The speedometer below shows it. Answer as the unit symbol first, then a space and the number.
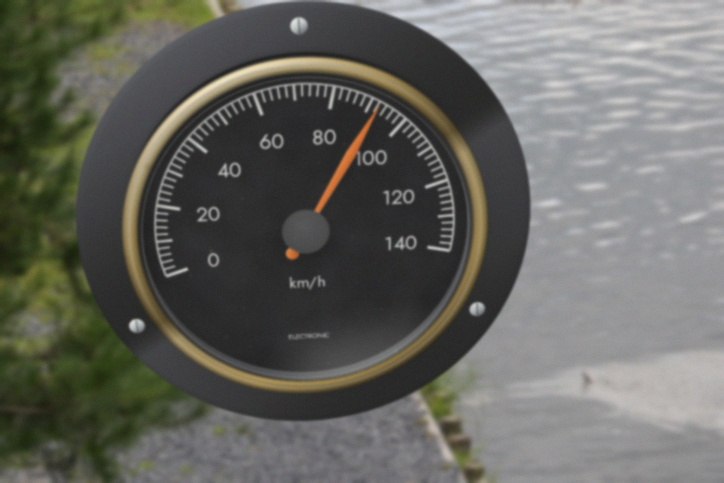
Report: km/h 92
